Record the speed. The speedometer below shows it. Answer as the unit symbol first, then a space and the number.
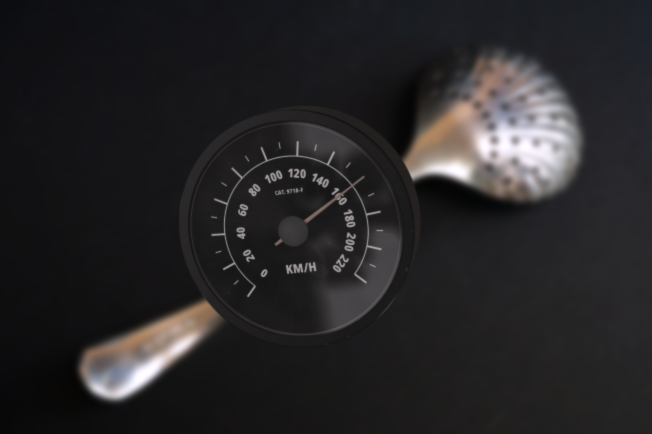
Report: km/h 160
